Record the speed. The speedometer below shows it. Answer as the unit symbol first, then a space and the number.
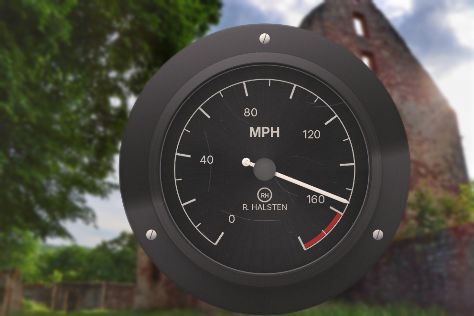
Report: mph 155
